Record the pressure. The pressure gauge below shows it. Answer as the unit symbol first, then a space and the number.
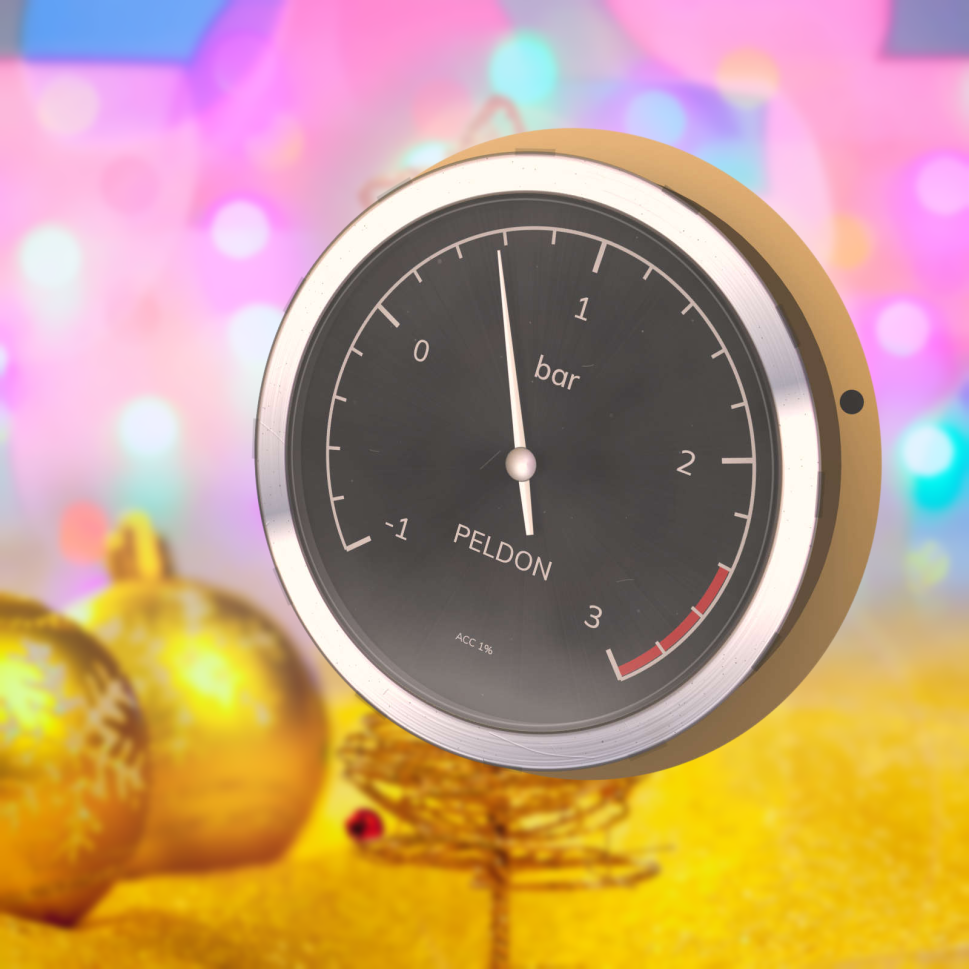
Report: bar 0.6
